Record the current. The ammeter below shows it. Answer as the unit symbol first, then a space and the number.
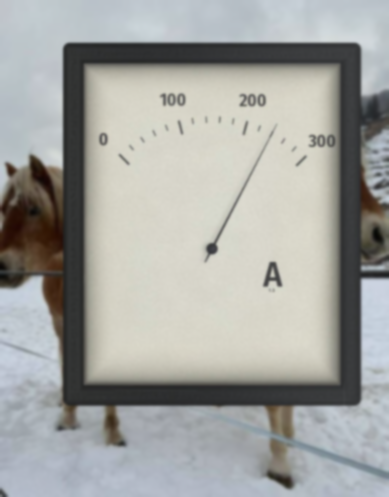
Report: A 240
